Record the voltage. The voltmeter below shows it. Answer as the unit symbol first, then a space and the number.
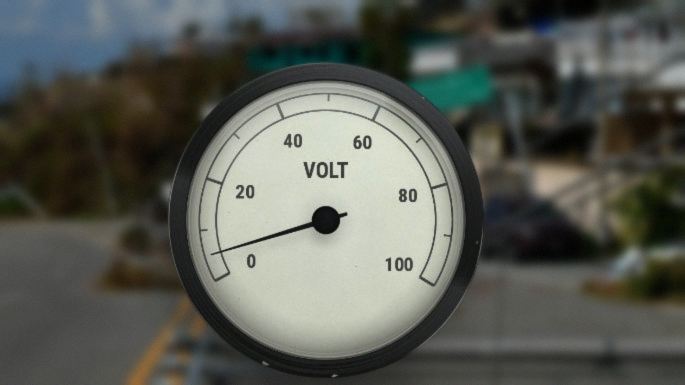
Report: V 5
